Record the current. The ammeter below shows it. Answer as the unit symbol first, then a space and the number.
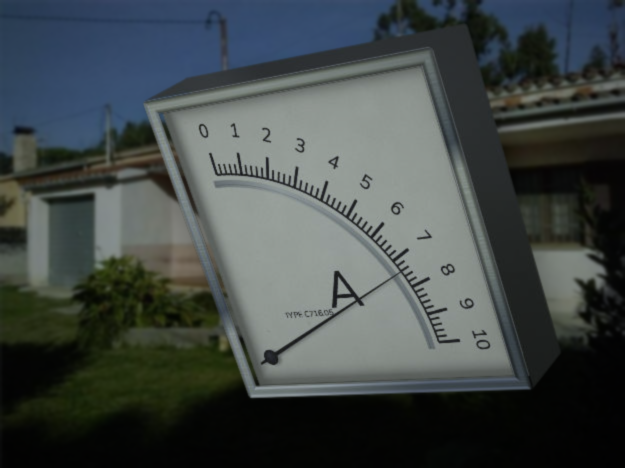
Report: A 7.4
